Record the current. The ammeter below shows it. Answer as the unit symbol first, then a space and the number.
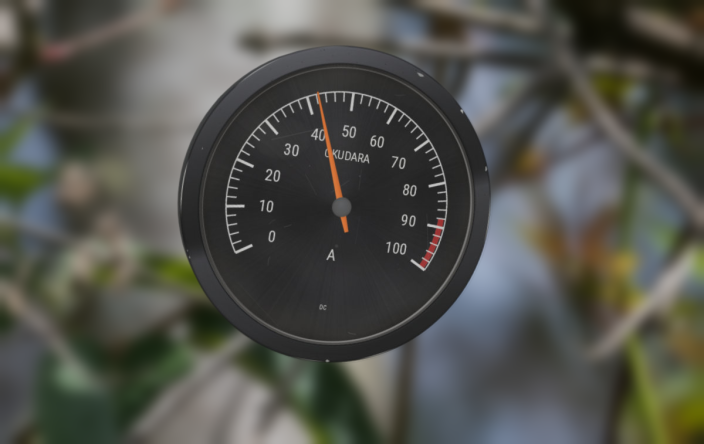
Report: A 42
